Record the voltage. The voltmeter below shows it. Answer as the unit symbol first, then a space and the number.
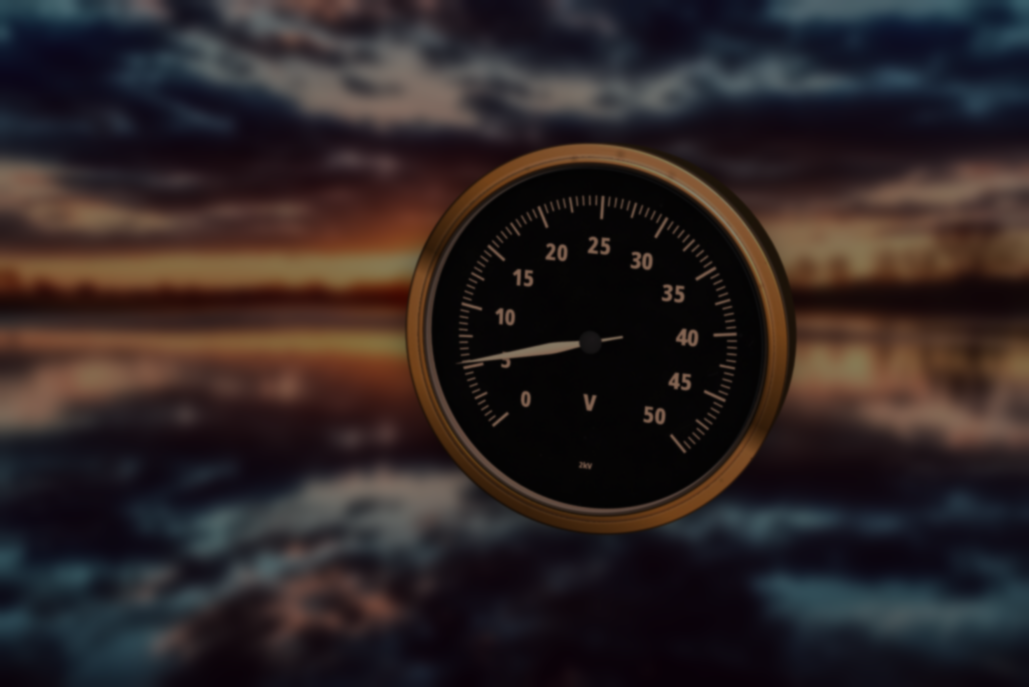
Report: V 5.5
